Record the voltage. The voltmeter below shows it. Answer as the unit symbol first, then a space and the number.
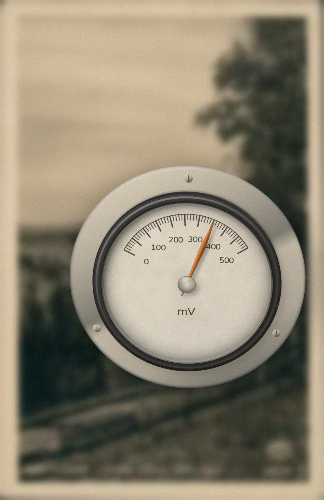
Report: mV 350
